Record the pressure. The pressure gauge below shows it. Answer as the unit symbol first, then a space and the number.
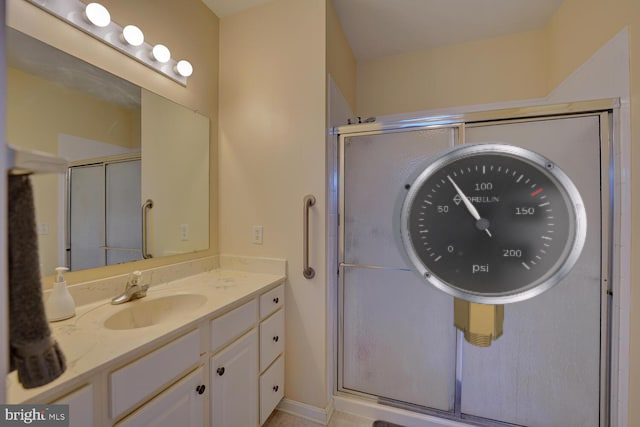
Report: psi 75
